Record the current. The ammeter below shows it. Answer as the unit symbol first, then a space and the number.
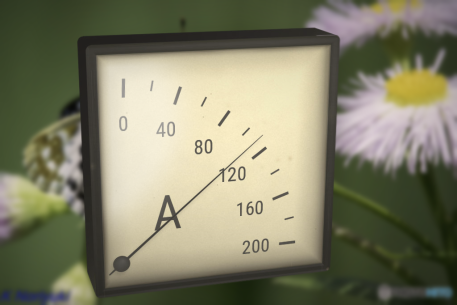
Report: A 110
